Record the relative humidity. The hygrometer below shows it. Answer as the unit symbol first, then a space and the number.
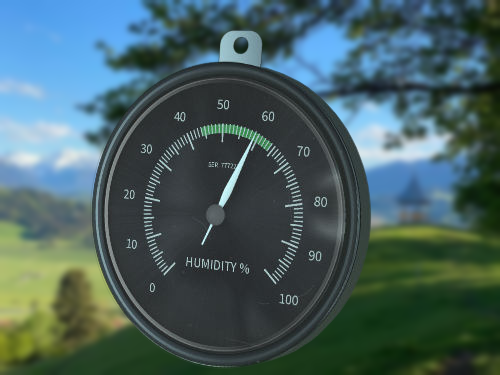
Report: % 60
